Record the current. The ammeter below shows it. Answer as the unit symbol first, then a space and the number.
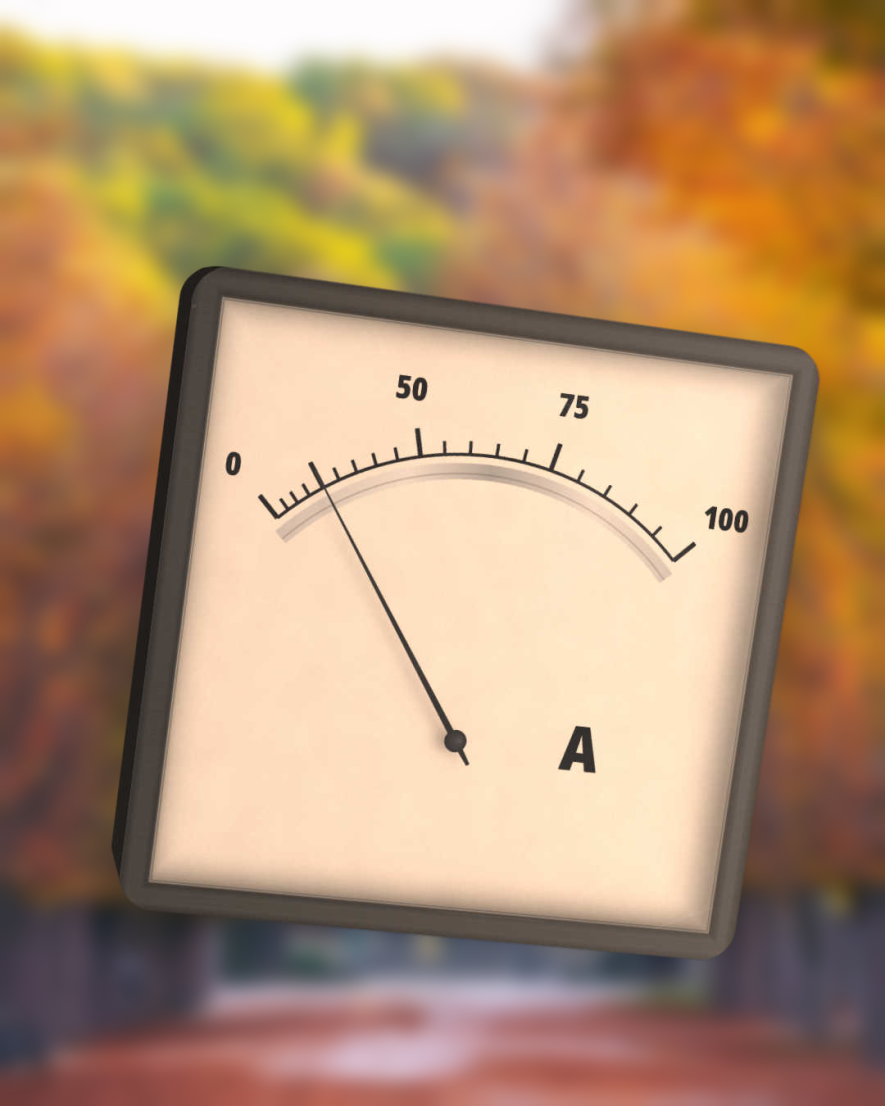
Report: A 25
